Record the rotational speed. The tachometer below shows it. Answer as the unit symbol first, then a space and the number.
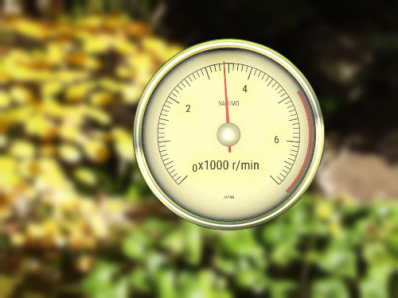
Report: rpm 3400
